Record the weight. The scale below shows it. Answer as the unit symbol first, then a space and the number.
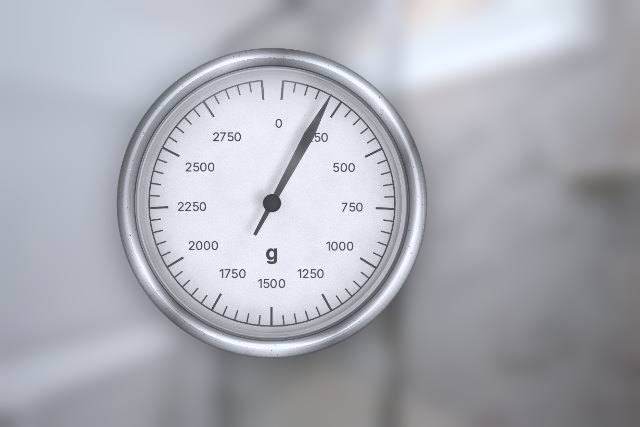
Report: g 200
